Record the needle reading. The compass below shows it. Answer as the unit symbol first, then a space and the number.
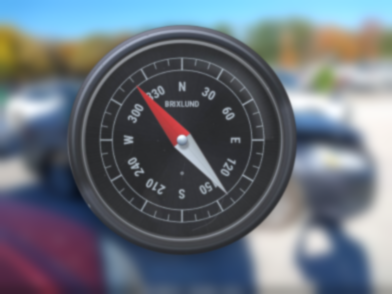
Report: ° 320
